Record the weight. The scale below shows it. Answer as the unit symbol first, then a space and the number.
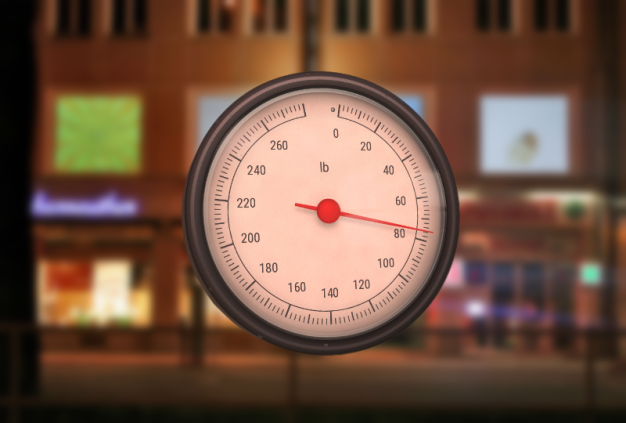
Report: lb 76
